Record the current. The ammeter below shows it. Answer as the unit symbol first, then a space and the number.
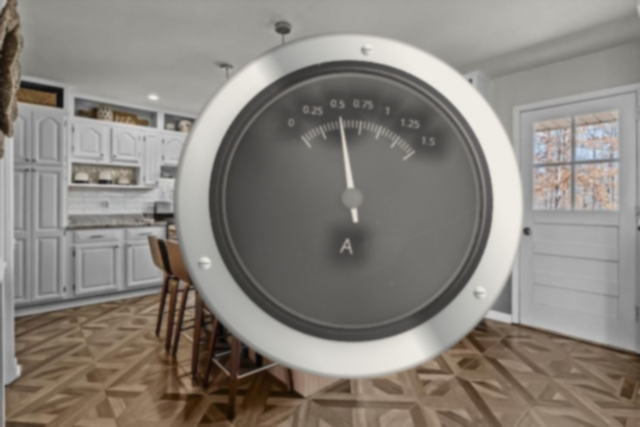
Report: A 0.5
